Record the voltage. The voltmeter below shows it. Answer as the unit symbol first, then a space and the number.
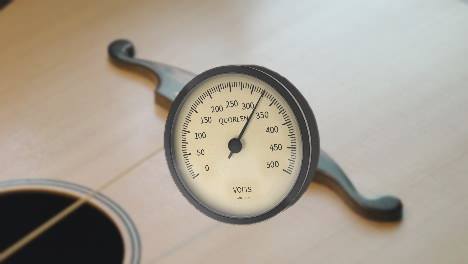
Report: V 325
